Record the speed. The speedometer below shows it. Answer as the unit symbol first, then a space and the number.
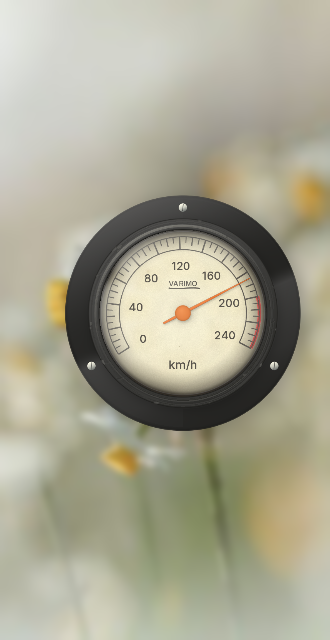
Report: km/h 185
